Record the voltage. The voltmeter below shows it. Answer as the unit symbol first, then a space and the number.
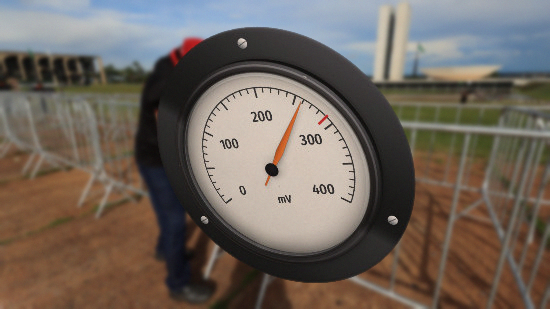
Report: mV 260
